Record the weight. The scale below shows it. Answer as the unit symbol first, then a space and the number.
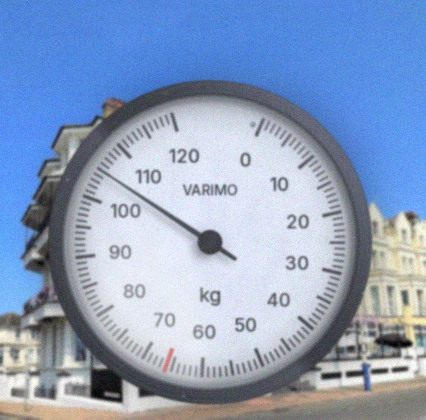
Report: kg 105
